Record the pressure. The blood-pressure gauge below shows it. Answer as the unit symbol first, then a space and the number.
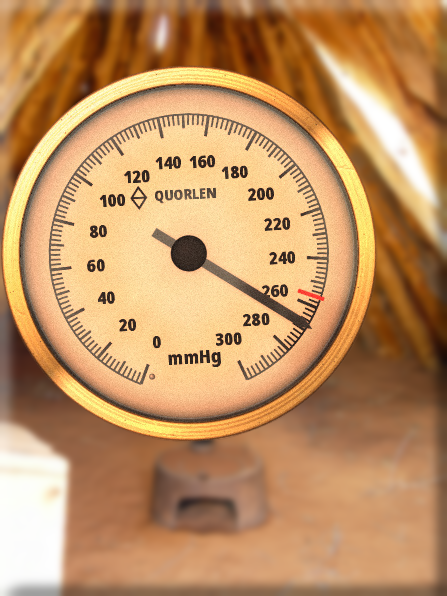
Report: mmHg 268
